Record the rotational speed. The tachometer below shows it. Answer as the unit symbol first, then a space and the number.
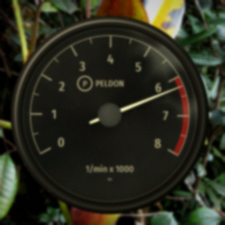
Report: rpm 6250
